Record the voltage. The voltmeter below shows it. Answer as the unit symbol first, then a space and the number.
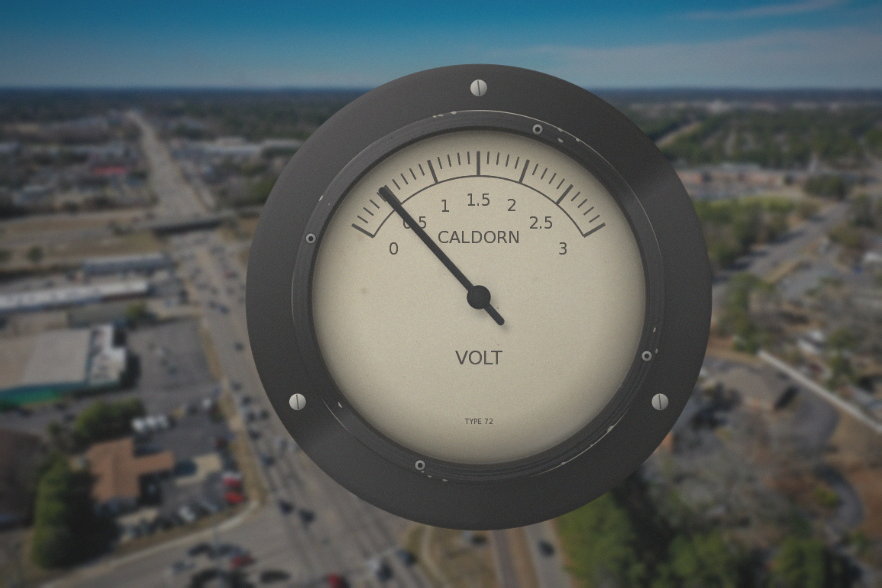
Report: V 0.45
